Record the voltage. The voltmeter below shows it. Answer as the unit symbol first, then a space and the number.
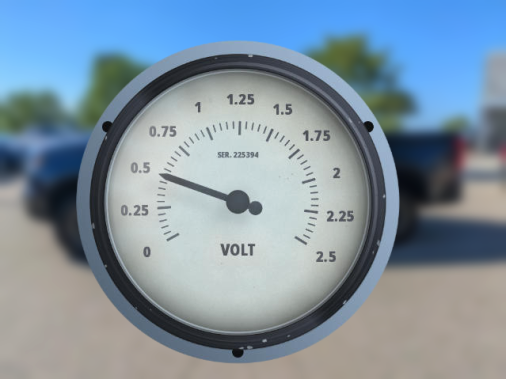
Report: V 0.5
